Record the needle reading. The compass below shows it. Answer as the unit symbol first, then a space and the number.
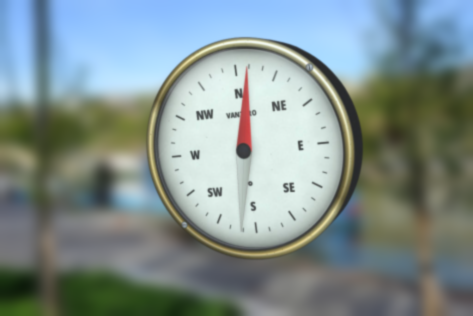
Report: ° 10
